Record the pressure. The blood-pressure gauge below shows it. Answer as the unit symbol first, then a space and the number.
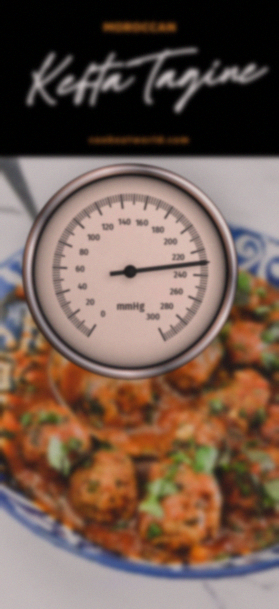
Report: mmHg 230
